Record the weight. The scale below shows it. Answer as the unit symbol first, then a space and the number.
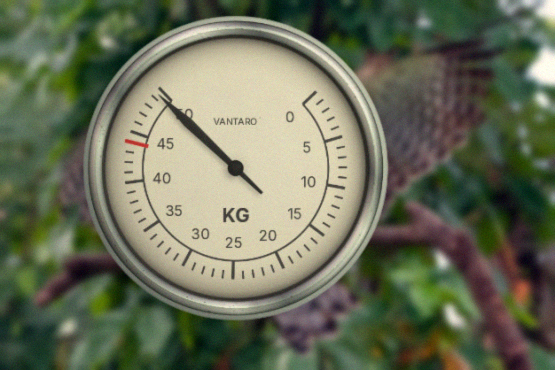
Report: kg 49.5
